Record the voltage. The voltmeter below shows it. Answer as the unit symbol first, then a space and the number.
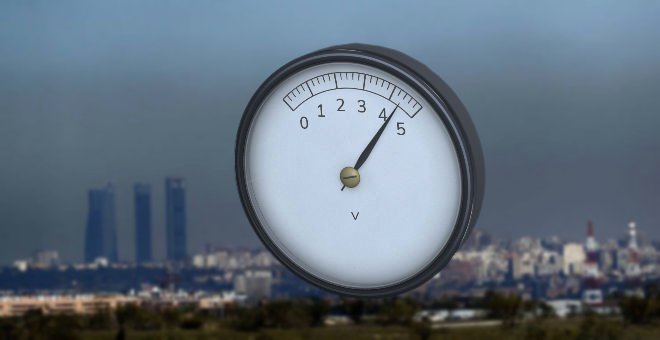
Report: V 4.4
